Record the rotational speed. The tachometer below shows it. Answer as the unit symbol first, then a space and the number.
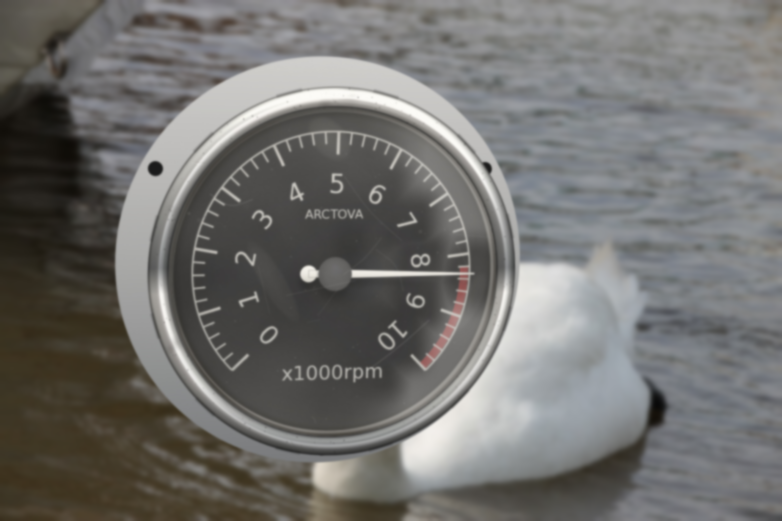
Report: rpm 8300
